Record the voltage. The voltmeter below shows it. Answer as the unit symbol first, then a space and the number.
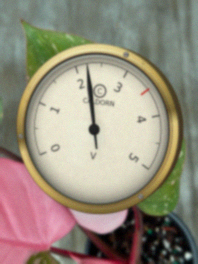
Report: V 2.25
